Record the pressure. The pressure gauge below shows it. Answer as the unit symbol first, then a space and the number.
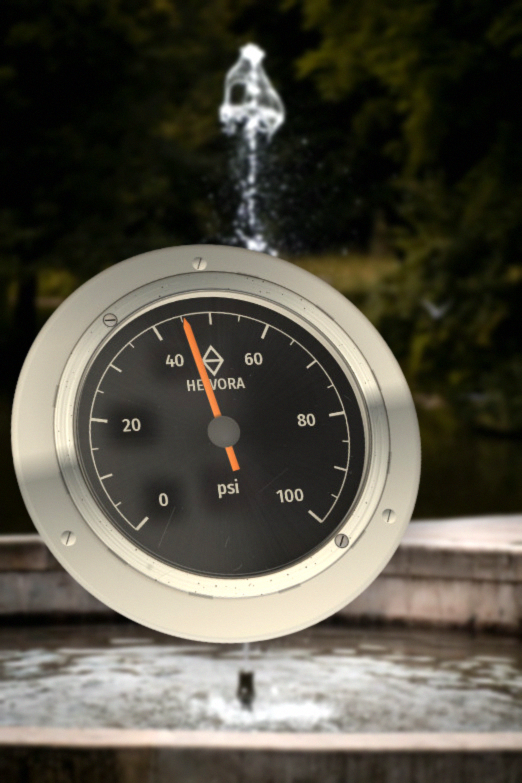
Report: psi 45
